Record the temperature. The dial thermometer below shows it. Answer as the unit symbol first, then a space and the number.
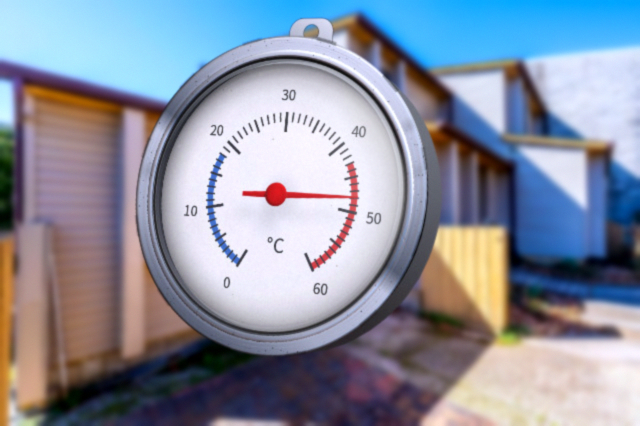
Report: °C 48
